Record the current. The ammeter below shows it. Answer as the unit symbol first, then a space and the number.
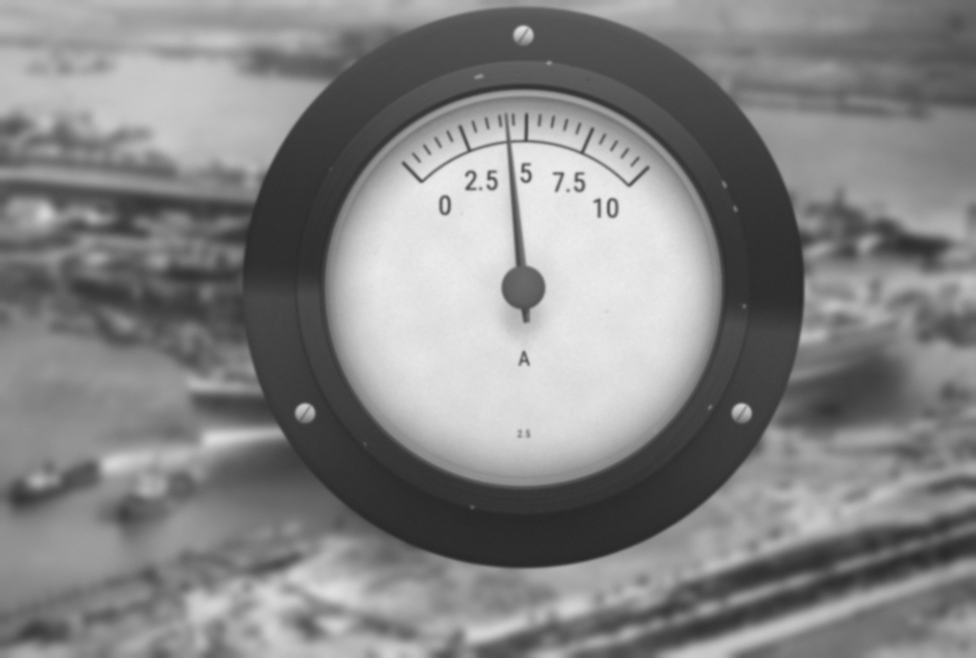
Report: A 4.25
